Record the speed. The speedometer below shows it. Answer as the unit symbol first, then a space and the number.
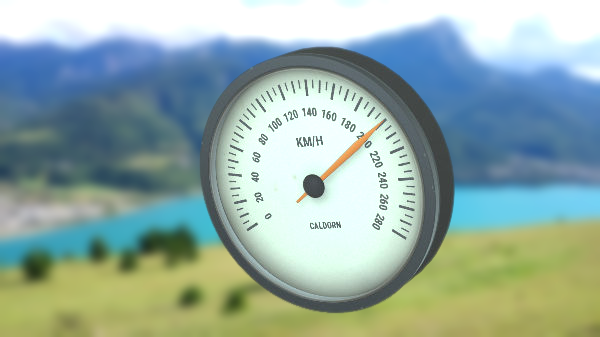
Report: km/h 200
